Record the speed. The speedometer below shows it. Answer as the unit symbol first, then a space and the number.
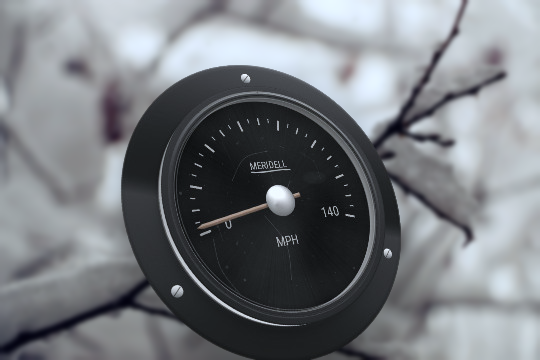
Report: mph 2.5
